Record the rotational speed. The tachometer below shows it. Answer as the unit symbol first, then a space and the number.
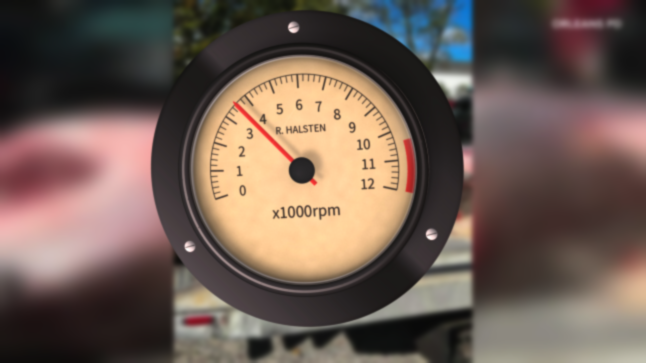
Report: rpm 3600
